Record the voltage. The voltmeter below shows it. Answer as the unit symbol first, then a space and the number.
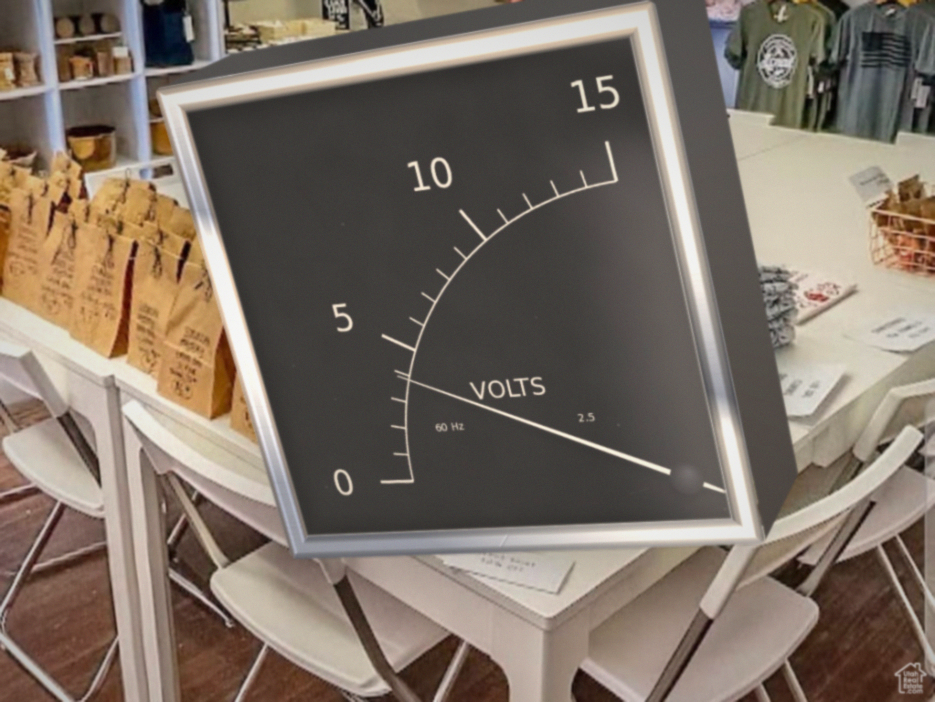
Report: V 4
